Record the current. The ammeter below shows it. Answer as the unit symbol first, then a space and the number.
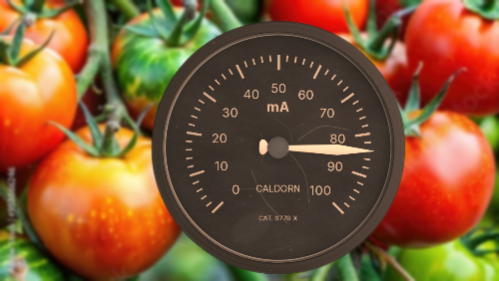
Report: mA 84
